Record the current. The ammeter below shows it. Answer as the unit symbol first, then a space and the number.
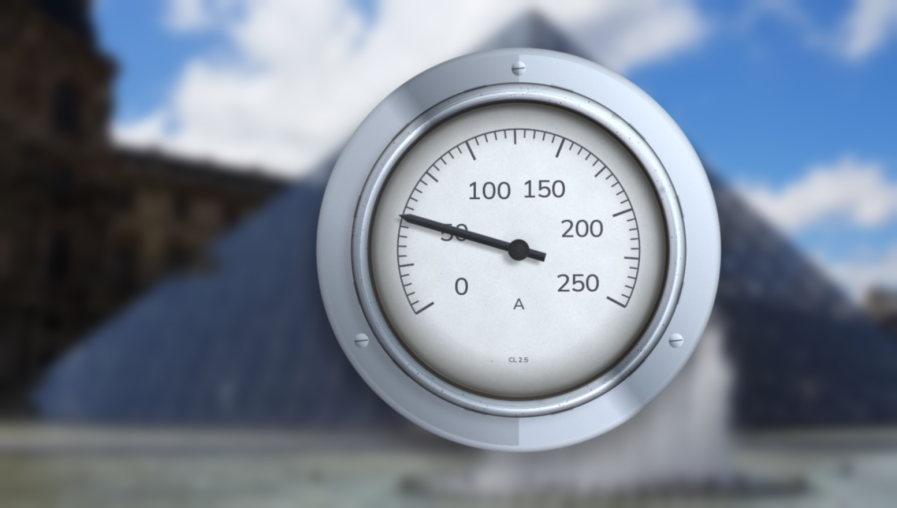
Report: A 50
